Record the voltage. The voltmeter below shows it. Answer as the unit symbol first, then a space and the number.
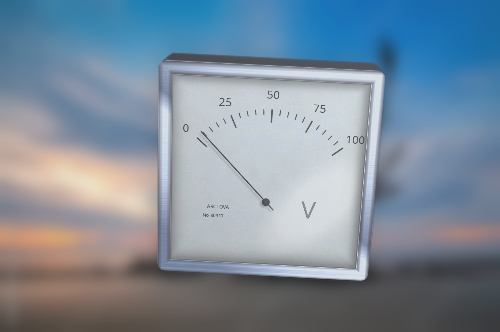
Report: V 5
